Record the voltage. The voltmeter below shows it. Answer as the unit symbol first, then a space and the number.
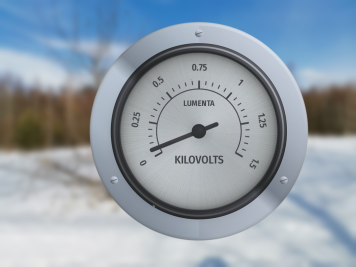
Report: kV 0.05
